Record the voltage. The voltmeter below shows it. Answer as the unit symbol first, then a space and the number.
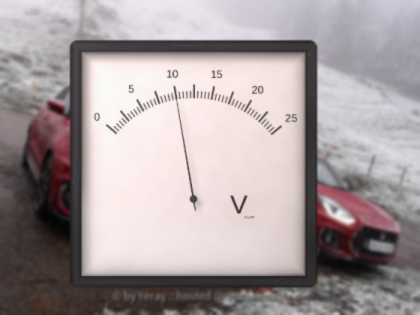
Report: V 10
